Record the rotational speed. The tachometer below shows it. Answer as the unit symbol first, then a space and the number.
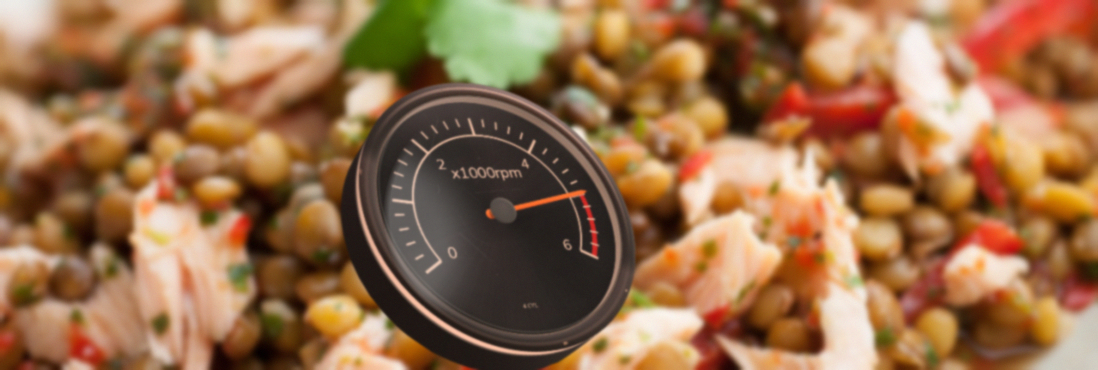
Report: rpm 5000
